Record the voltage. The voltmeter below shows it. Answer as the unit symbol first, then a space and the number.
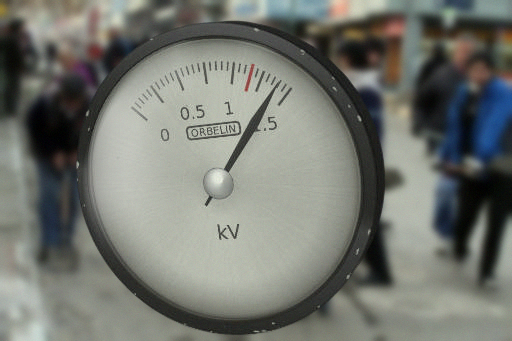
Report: kV 1.4
